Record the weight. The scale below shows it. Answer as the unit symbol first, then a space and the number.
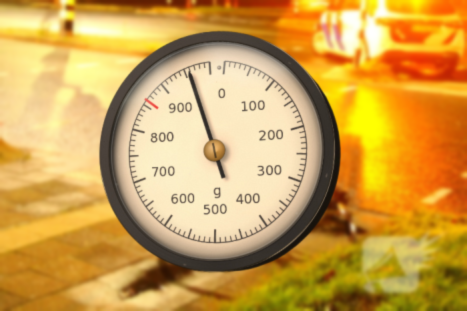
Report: g 960
